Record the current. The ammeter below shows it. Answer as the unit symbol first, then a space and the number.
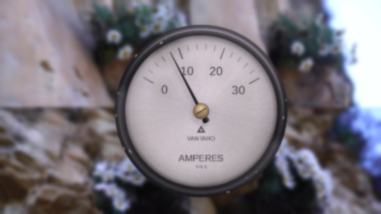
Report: A 8
